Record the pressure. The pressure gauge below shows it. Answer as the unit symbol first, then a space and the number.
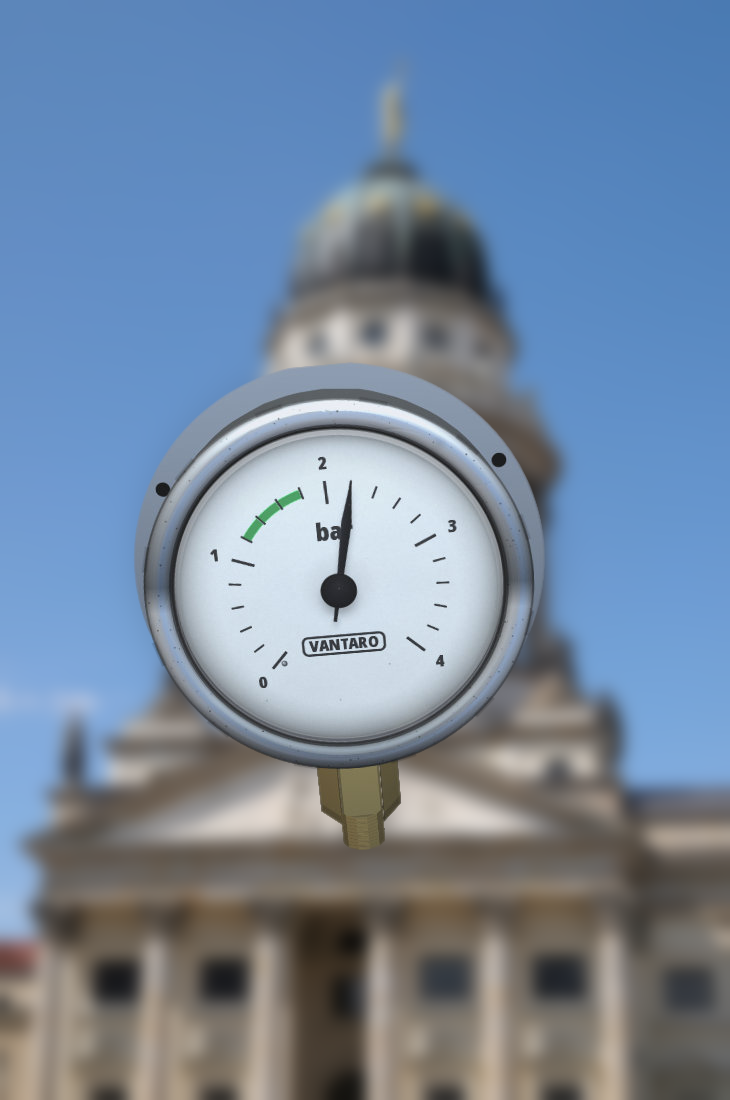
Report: bar 2.2
